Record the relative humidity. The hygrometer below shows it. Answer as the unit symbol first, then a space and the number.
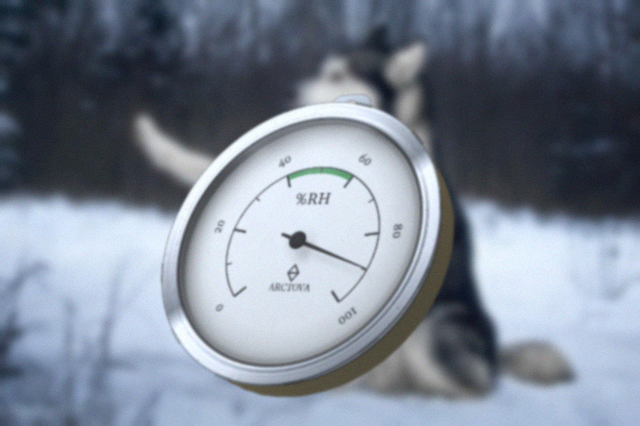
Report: % 90
